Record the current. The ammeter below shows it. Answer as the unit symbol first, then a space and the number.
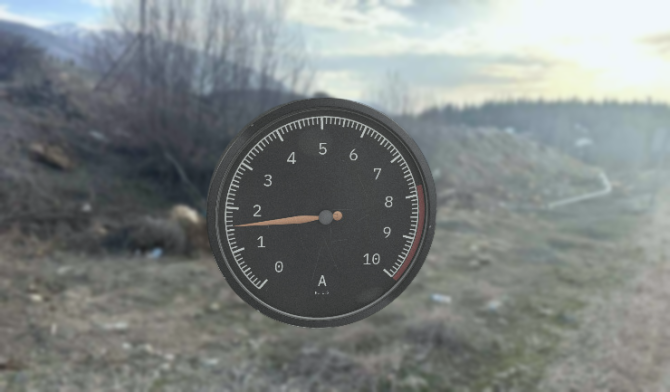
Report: A 1.6
